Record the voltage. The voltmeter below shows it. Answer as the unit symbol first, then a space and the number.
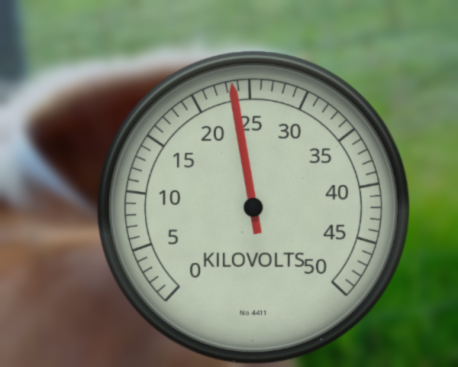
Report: kV 23.5
